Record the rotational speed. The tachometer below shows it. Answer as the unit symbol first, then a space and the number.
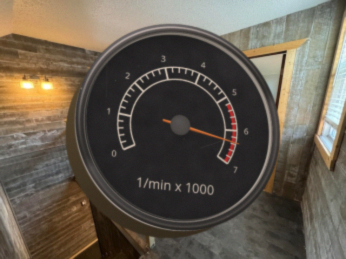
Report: rpm 6400
